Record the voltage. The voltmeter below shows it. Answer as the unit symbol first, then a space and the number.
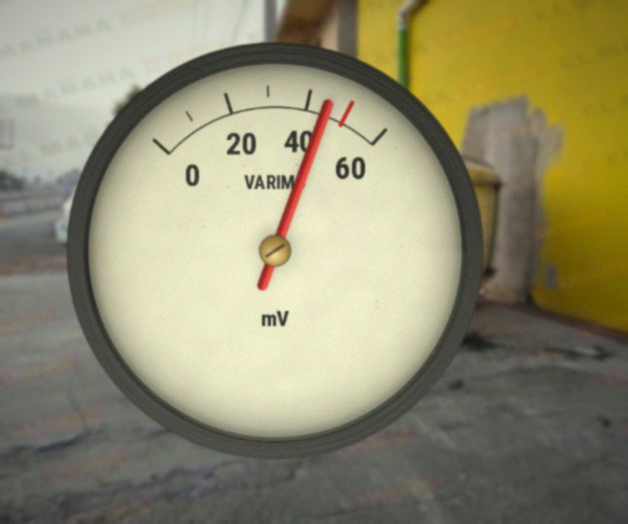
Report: mV 45
